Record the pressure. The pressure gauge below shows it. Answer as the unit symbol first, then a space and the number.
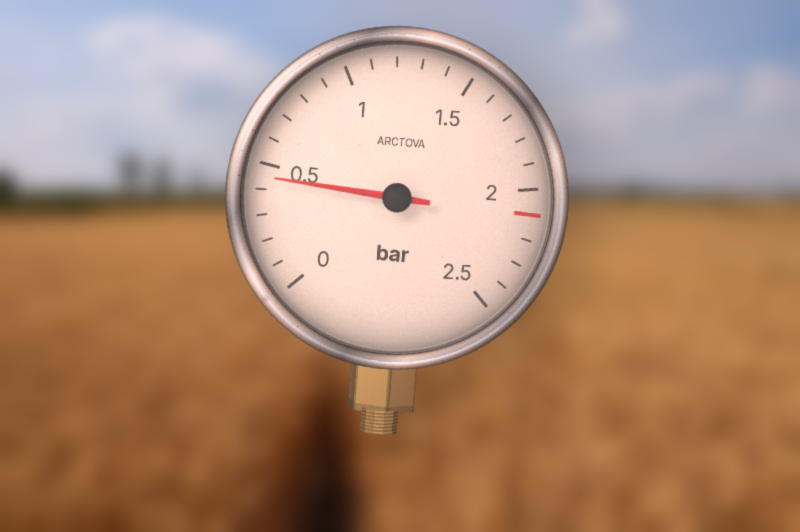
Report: bar 0.45
